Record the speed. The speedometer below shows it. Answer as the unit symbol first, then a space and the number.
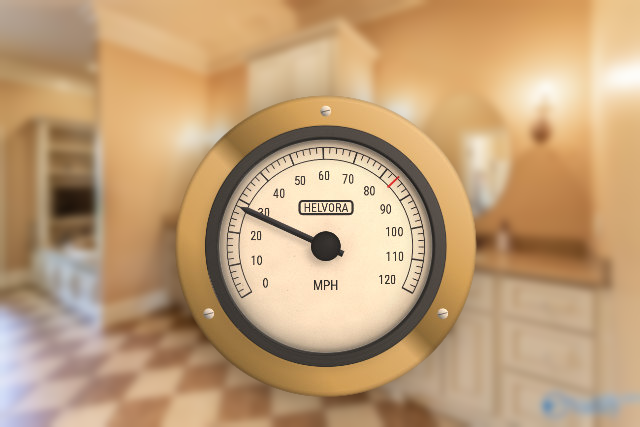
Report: mph 28
